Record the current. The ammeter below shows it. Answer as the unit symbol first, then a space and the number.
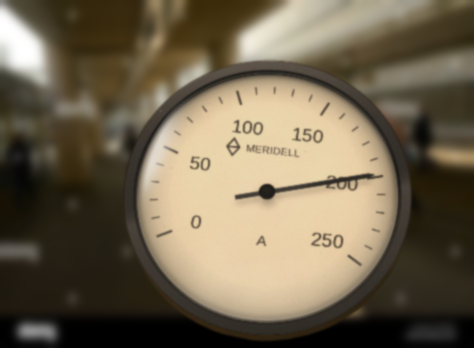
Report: A 200
